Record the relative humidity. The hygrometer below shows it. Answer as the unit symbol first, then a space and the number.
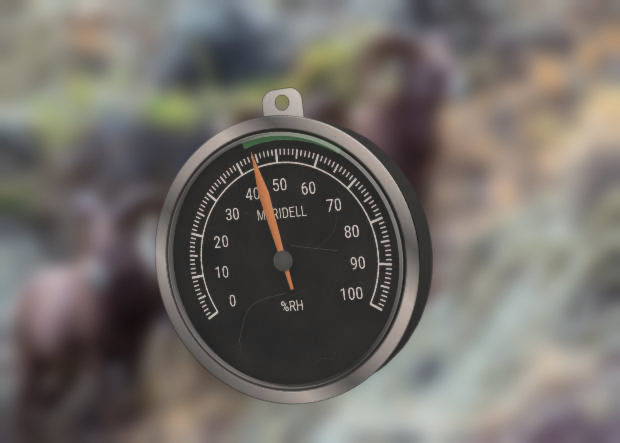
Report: % 45
